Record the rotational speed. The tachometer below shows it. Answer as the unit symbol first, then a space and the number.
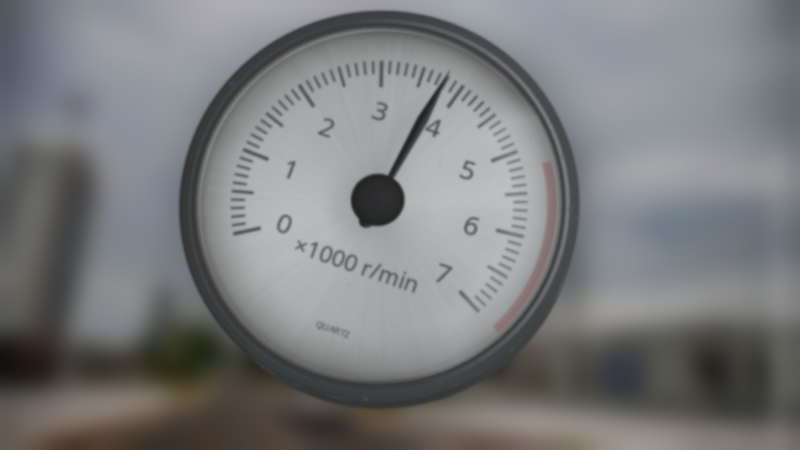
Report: rpm 3800
